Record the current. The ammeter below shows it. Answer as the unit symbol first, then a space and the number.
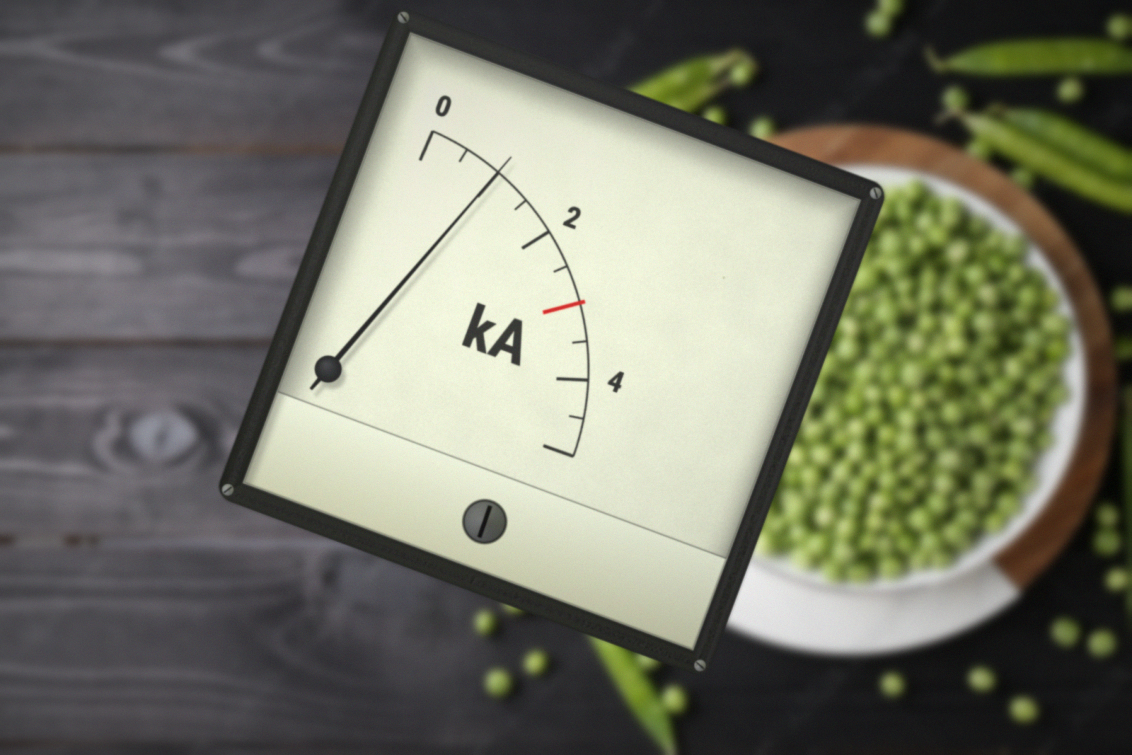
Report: kA 1
